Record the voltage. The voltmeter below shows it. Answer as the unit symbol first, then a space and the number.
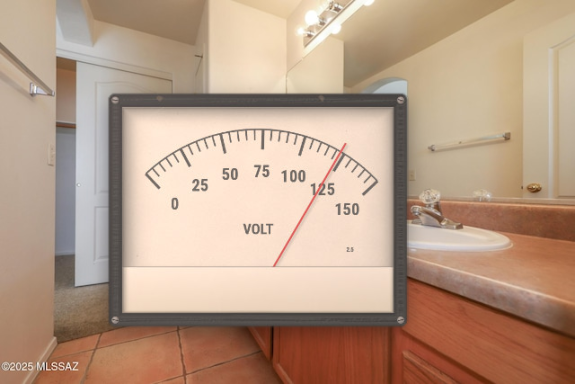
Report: V 122.5
